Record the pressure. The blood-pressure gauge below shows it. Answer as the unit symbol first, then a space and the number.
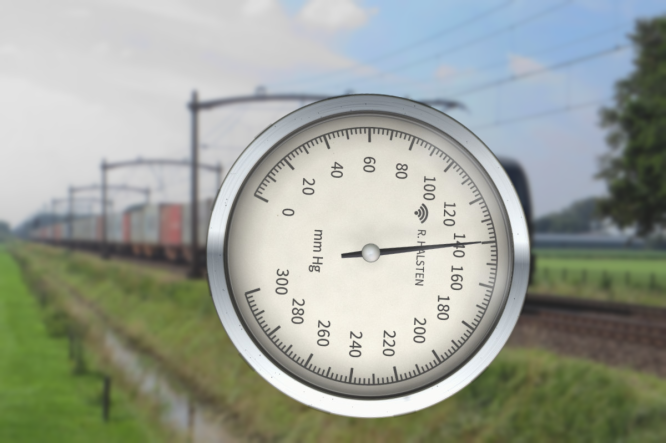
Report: mmHg 140
